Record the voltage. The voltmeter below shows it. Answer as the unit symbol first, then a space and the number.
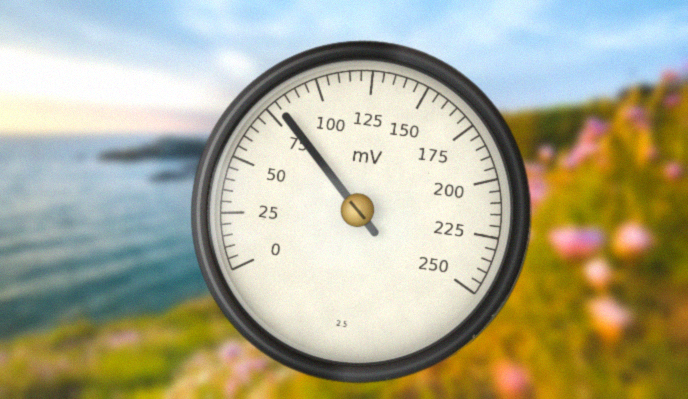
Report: mV 80
